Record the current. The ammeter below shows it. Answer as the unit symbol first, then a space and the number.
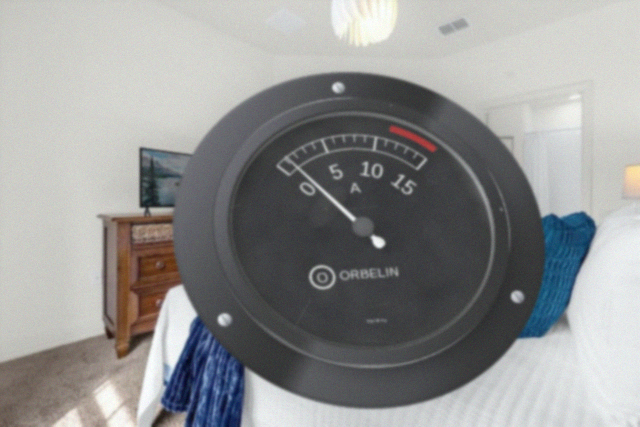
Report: A 1
